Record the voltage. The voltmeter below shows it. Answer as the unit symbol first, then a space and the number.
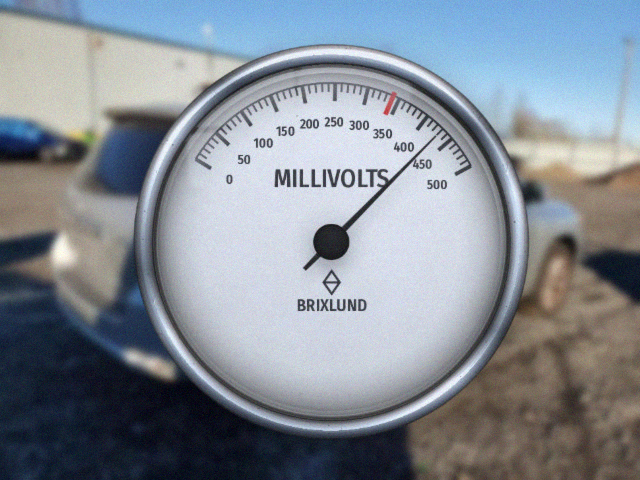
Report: mV 430
